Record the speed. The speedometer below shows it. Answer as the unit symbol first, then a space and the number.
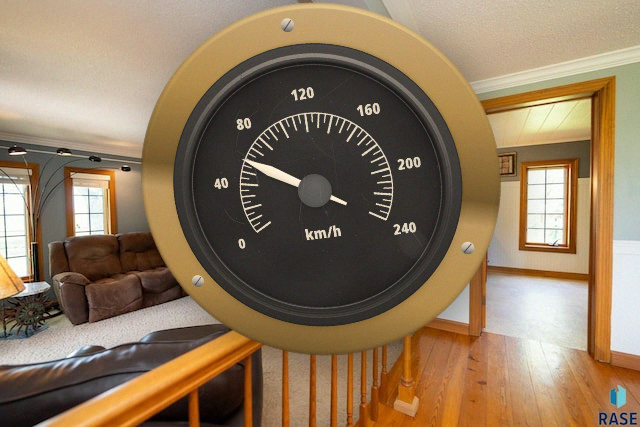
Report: km/h 60
